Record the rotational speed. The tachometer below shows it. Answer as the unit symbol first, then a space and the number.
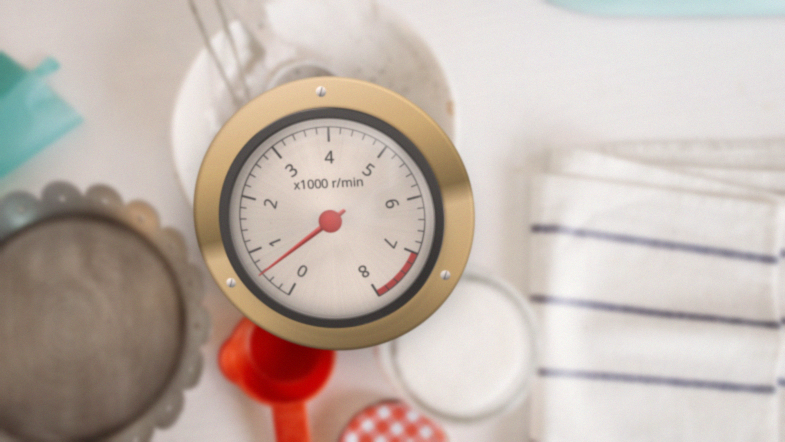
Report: rpm 600
